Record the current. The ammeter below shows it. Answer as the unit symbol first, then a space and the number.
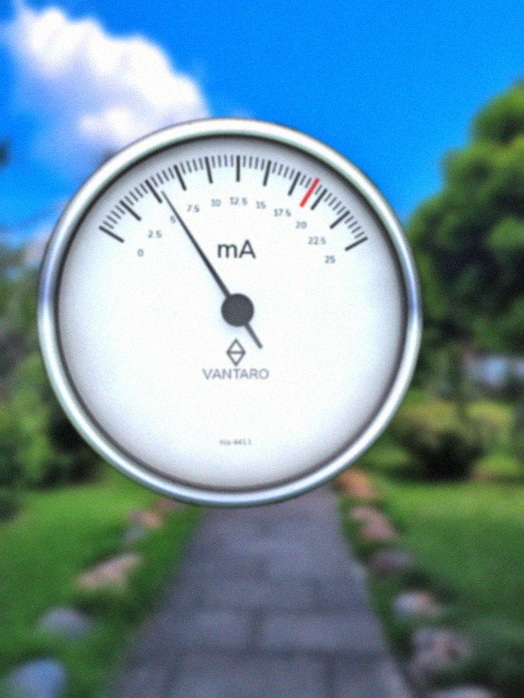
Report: mA 5.5
